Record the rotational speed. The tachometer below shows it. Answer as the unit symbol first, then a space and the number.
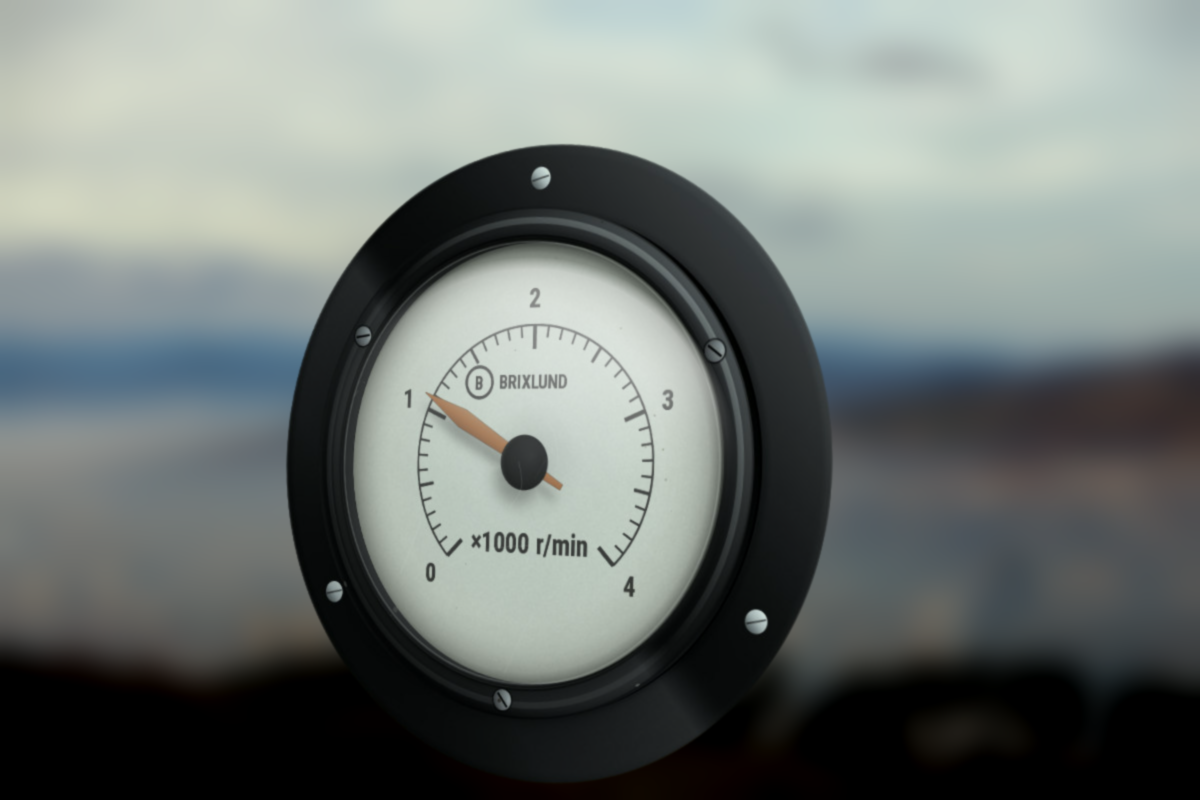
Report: rpm 1100
